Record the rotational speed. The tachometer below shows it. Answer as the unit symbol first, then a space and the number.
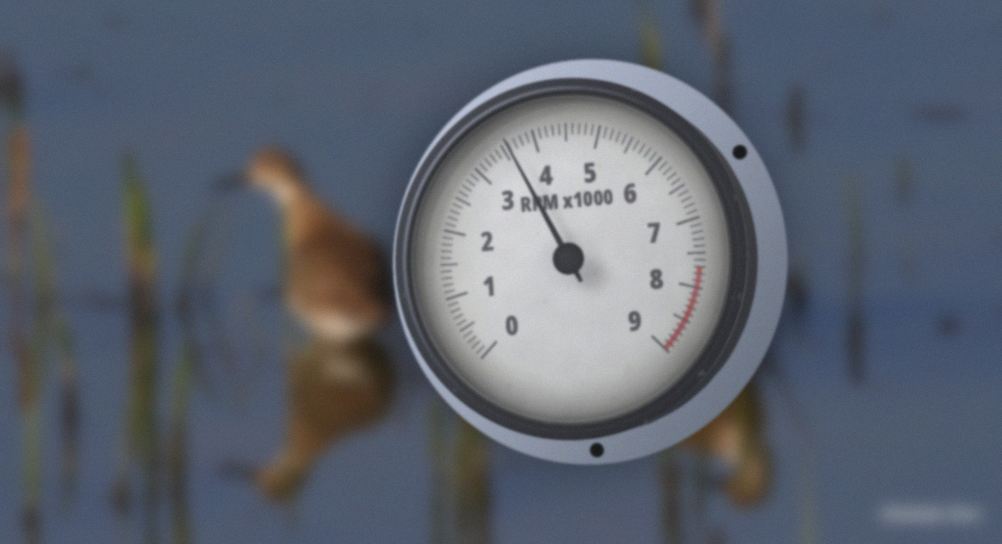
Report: rpm 3600
